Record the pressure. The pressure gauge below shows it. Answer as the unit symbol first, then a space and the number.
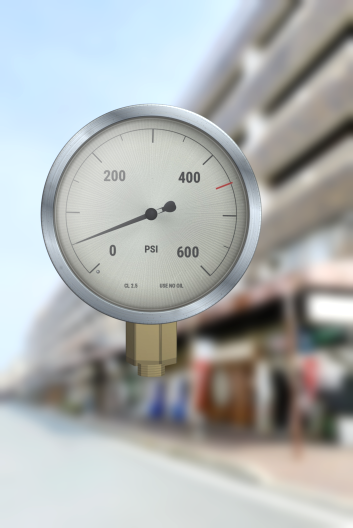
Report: psi 50
